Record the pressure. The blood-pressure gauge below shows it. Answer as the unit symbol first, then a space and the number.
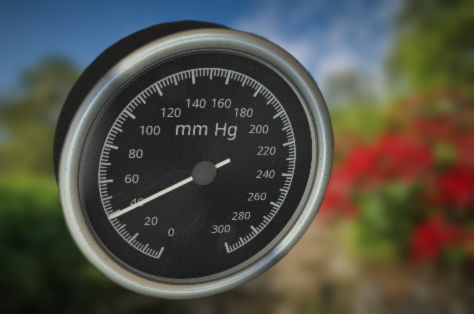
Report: mmHg 40
